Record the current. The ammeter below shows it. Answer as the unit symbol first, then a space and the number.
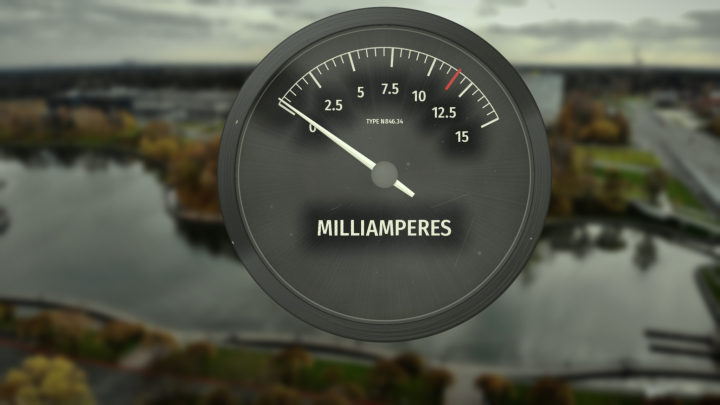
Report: mA 0.25
